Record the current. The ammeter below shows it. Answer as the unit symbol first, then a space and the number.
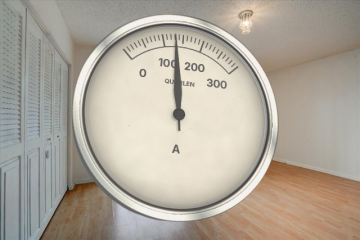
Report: A 130
